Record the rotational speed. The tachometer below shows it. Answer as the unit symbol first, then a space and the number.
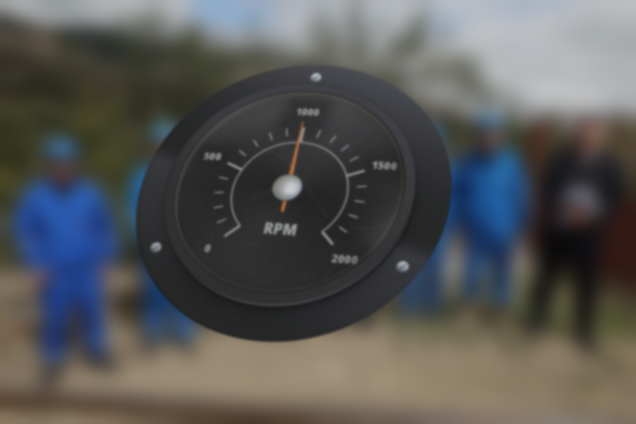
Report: rpm 1000
